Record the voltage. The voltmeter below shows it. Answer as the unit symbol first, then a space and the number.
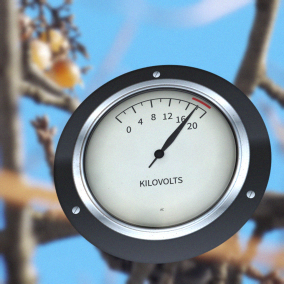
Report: kV 18
